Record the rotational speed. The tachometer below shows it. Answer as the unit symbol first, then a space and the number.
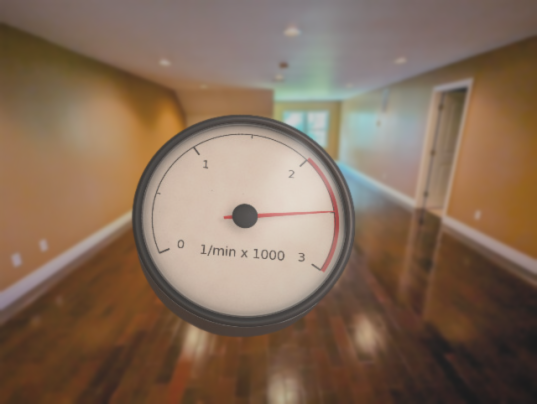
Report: rpm 2500
